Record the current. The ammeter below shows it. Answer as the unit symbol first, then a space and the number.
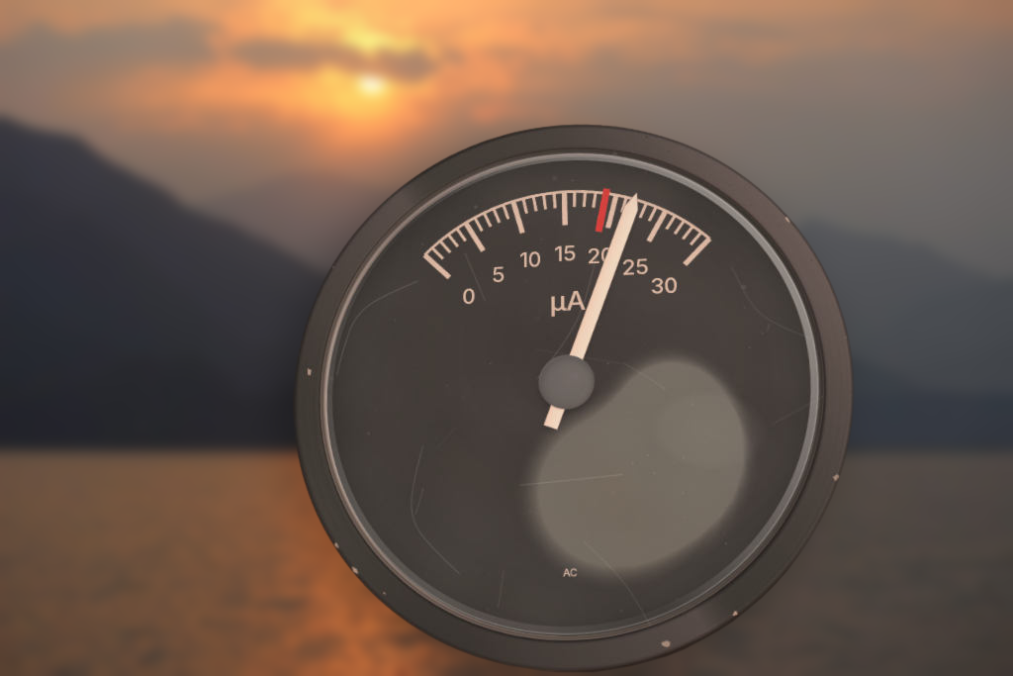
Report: µA 22
